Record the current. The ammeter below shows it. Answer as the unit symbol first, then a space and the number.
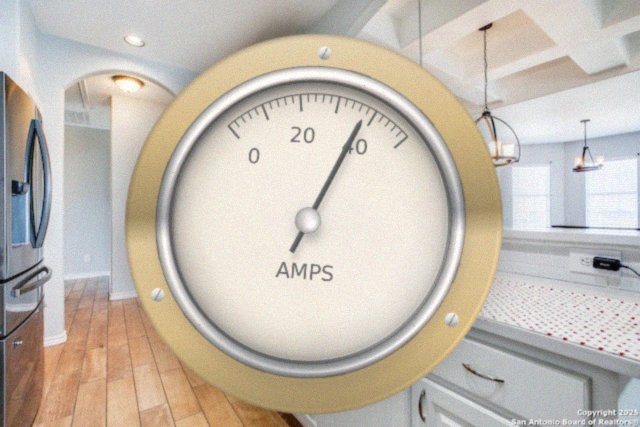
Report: A 38
